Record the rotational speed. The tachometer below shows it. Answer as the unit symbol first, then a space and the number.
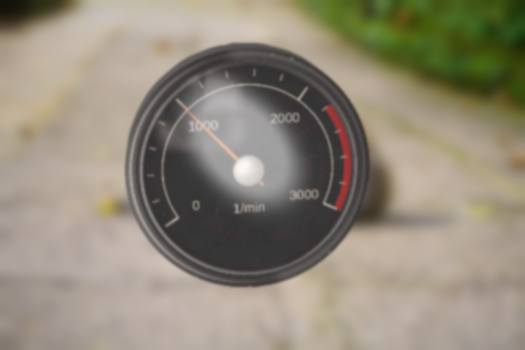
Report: rpm 1000
